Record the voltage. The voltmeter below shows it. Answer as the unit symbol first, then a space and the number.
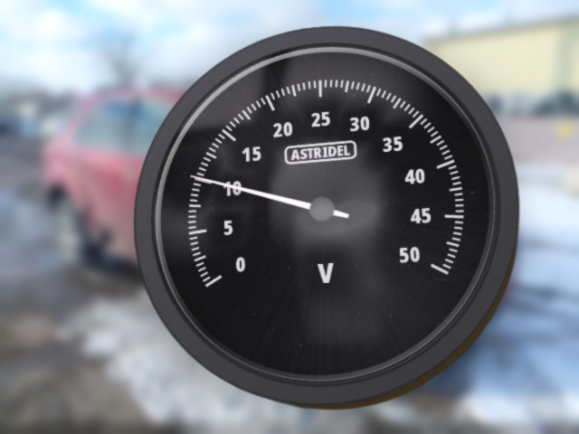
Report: V 10
